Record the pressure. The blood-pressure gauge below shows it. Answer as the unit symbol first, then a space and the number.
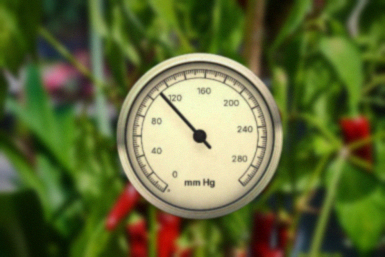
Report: mmHg 110
